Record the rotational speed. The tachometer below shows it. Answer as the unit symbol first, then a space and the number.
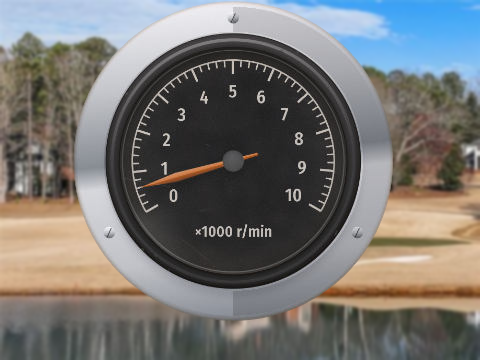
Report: rpm 600
